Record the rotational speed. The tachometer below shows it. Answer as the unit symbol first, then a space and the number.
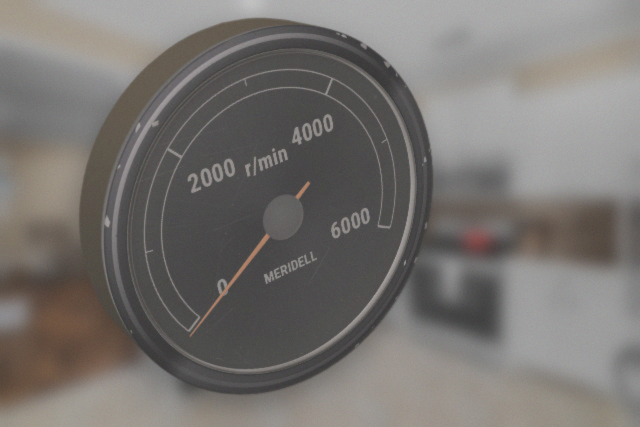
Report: rpm 0
